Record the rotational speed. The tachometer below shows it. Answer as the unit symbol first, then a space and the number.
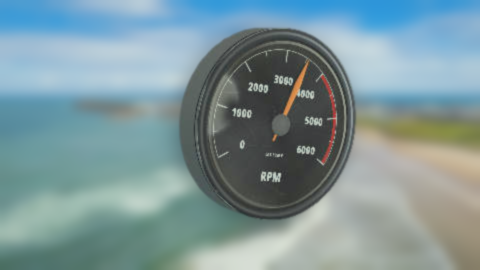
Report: rpm 3500
